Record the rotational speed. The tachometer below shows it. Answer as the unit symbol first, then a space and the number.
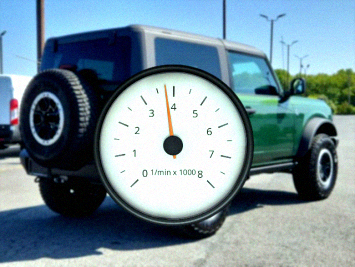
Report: rpm 3750
